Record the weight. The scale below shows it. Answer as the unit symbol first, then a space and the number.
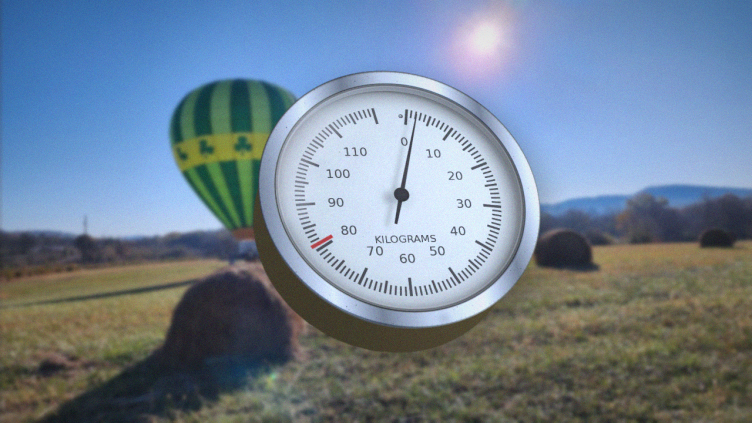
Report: kg 2
